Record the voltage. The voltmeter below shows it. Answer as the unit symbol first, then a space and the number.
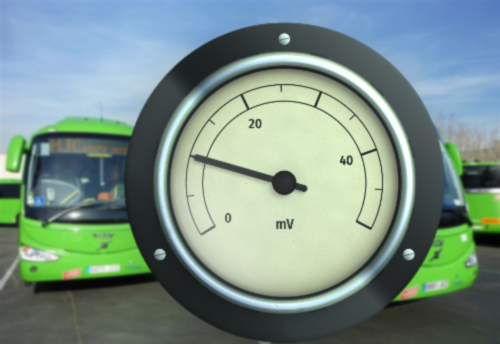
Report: mV 10
